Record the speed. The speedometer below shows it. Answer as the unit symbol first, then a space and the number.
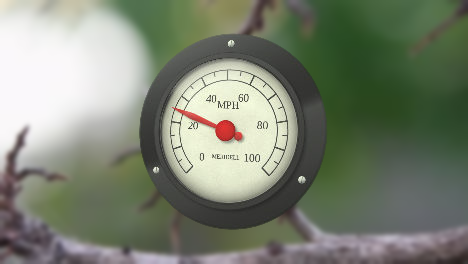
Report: mph 25
